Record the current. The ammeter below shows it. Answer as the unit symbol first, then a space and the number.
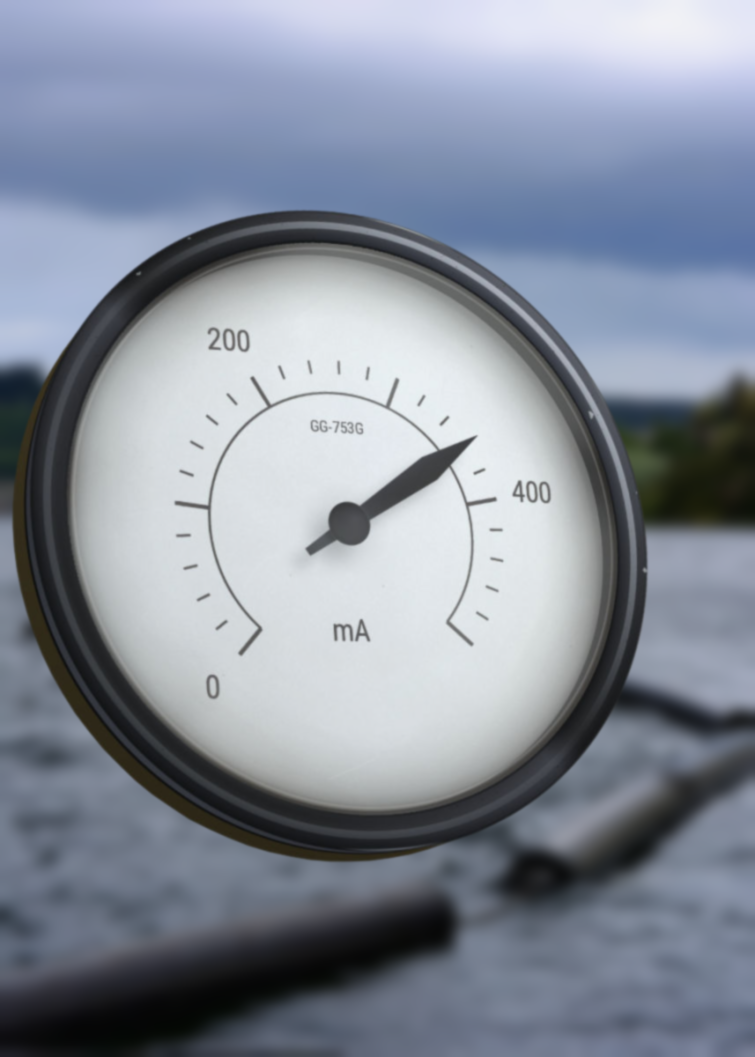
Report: mA 360
